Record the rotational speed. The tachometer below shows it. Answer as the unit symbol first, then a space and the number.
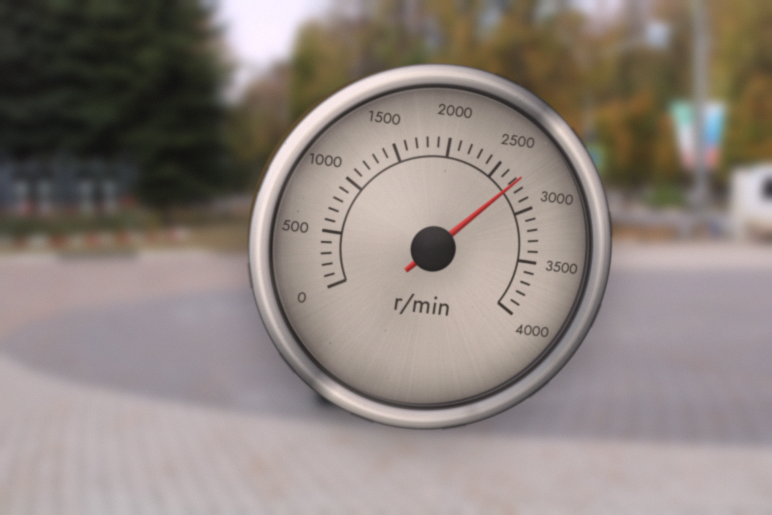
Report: rpm 2700
